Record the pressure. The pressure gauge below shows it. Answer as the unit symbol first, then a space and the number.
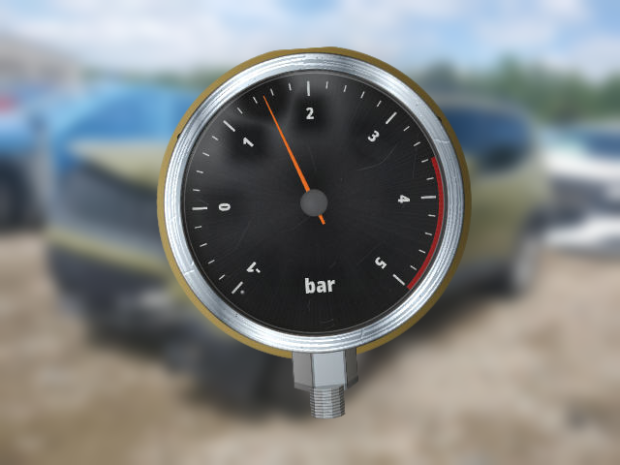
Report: bar 1.5
